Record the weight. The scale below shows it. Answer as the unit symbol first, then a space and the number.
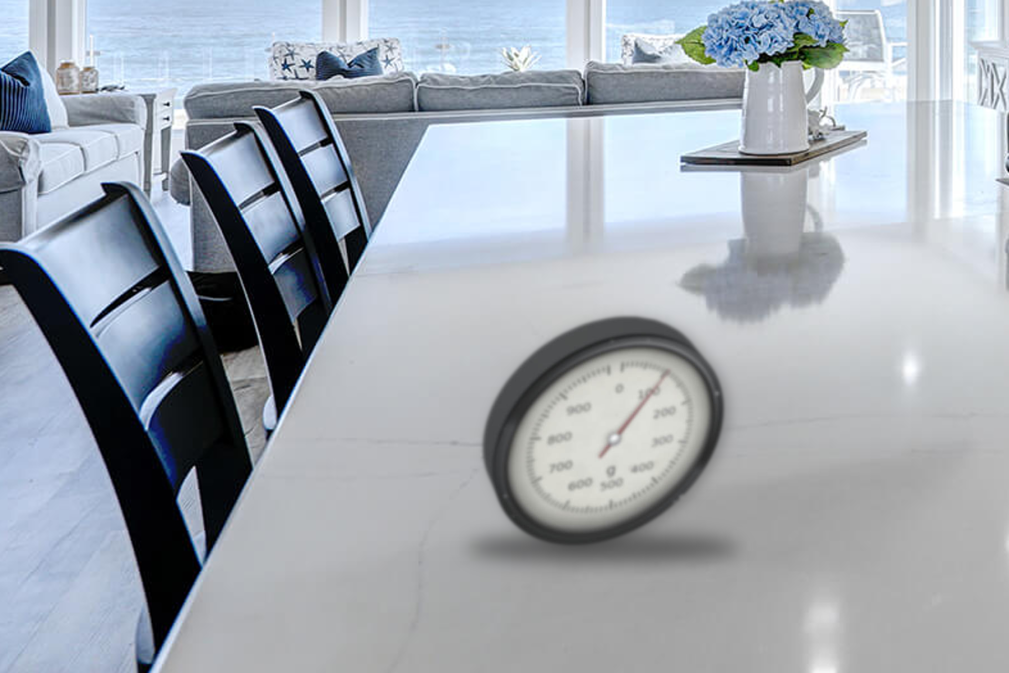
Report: g 100
